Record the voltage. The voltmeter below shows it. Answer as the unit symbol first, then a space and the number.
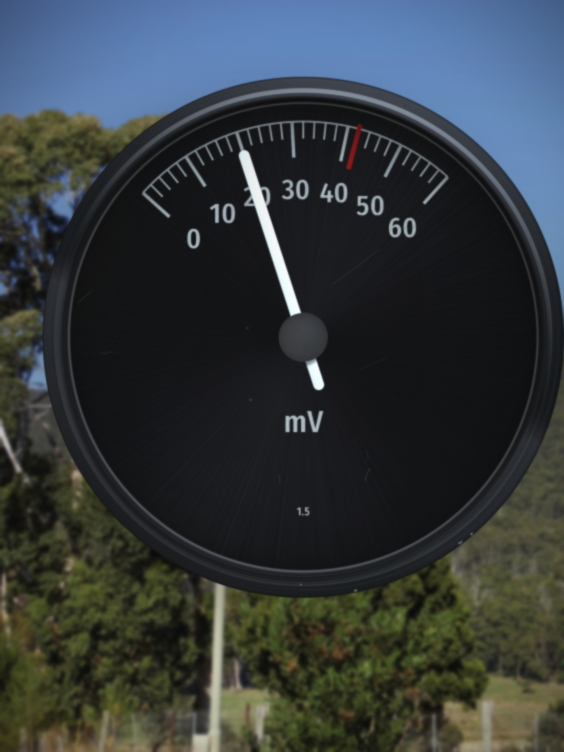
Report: mV 20
